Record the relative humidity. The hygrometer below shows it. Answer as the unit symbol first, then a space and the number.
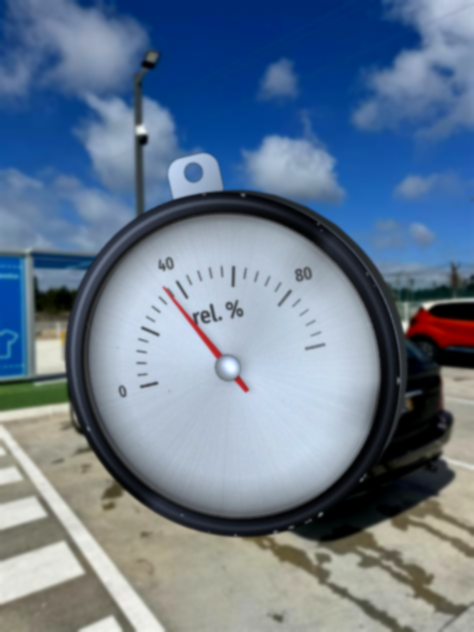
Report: % 36
